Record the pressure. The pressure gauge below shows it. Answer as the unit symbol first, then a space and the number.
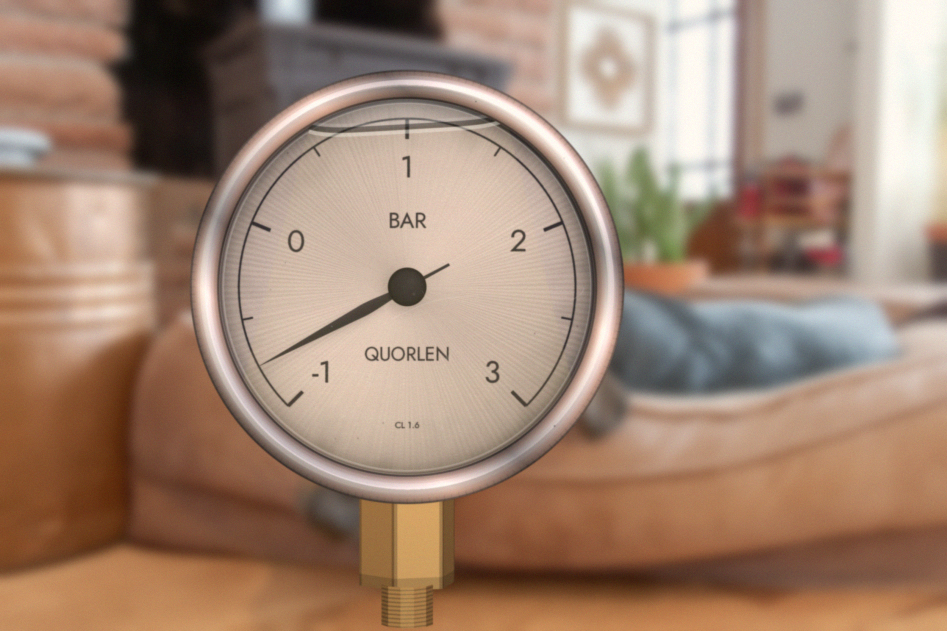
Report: bar -0.75
